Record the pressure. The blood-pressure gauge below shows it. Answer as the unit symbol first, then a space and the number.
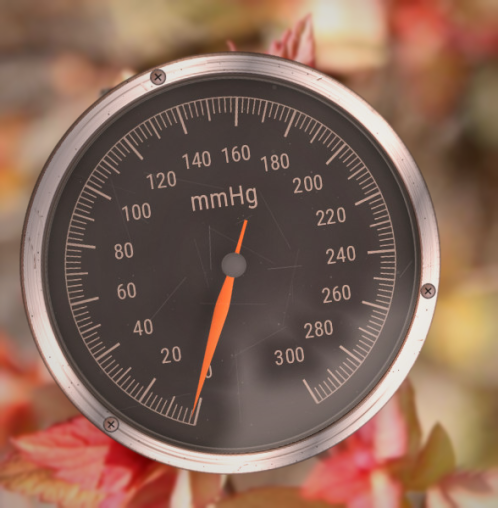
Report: mmHg 2
